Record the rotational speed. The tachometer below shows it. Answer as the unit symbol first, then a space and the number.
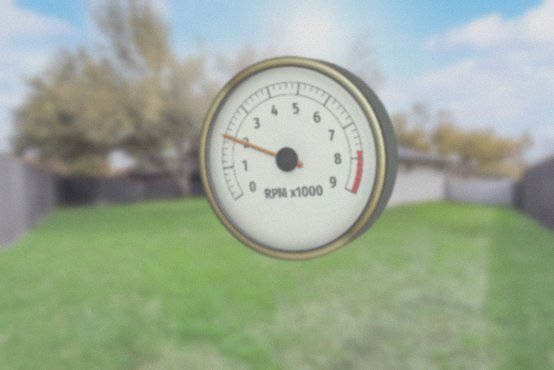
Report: rpm 2000
